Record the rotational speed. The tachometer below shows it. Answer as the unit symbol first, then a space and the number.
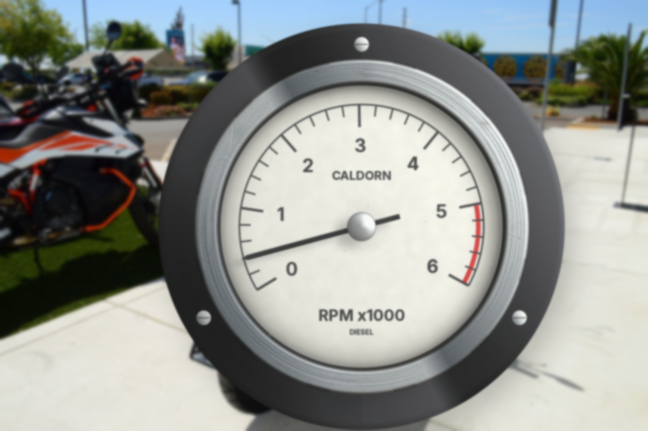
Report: rpm 400
